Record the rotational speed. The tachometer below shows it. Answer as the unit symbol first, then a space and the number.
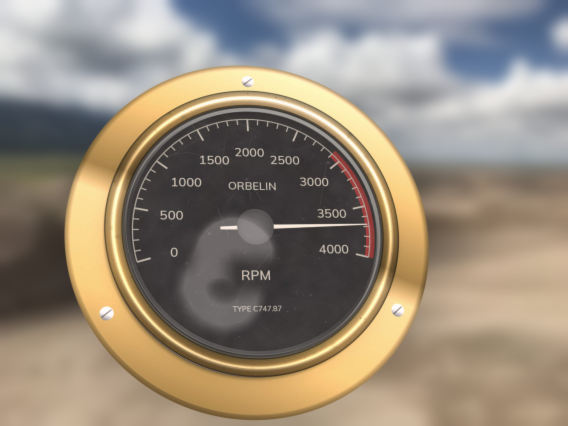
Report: rpm 3700
